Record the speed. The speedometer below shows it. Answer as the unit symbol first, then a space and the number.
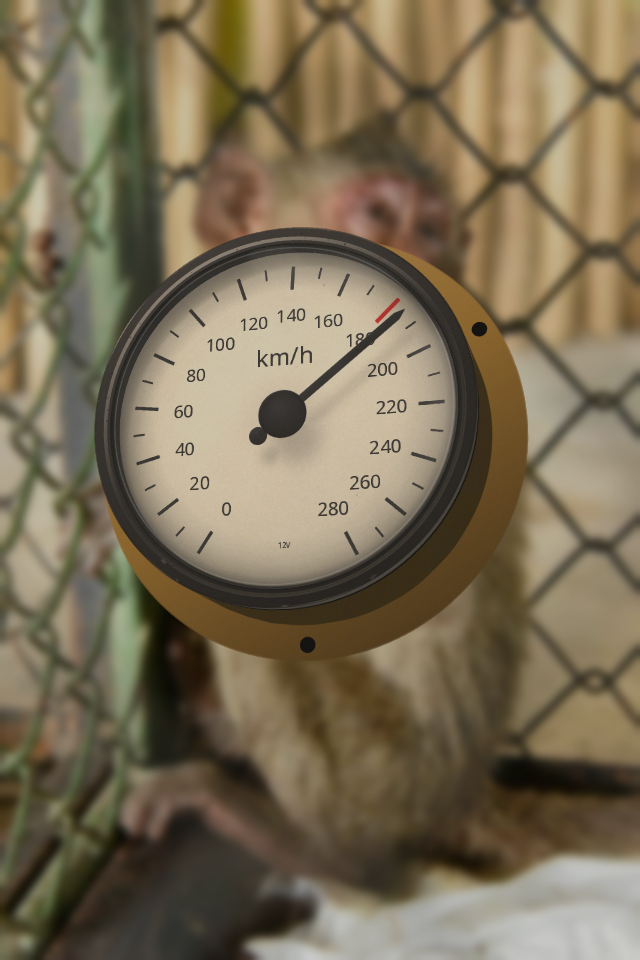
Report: km/h 185
